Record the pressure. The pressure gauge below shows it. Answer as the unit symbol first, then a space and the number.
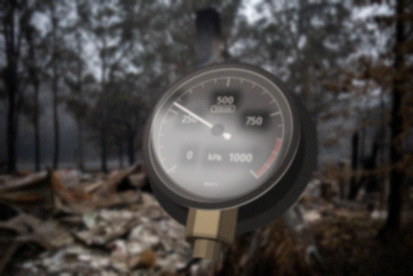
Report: kPa 275
